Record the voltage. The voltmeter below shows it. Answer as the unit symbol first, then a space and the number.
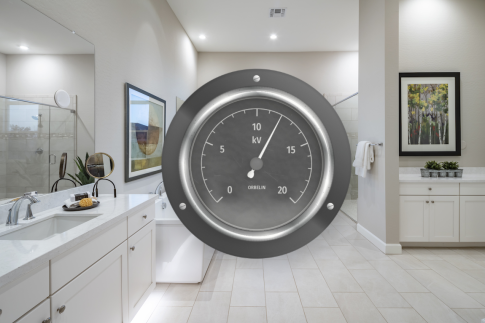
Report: kV 12
